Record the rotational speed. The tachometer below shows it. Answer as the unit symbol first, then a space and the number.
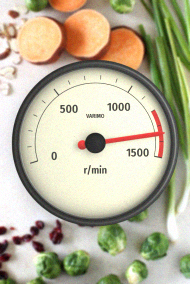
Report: rpm 1350
